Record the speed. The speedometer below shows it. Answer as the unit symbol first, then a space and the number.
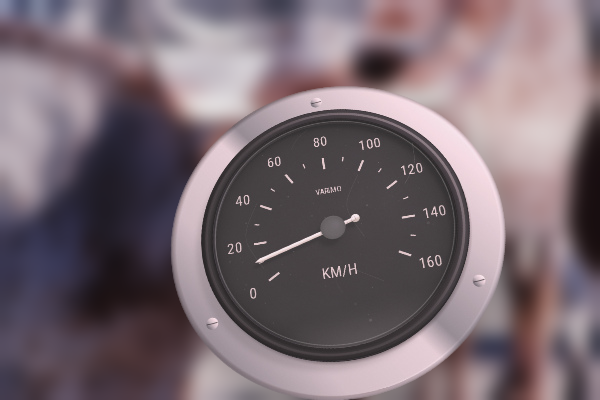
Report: km/h 10
